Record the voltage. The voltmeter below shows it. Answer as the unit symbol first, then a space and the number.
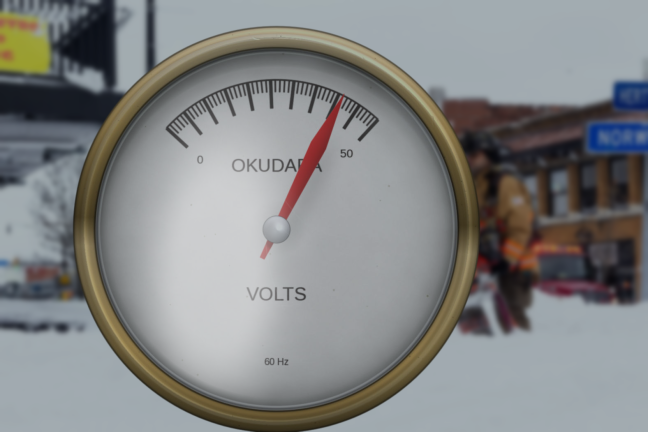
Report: V 41
